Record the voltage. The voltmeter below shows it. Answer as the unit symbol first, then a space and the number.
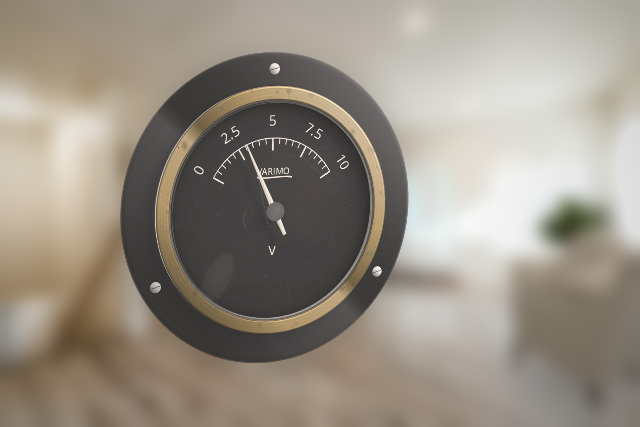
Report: V 3
